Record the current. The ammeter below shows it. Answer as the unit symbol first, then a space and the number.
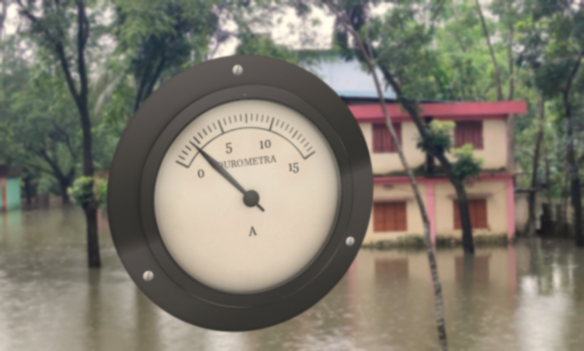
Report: A 2
